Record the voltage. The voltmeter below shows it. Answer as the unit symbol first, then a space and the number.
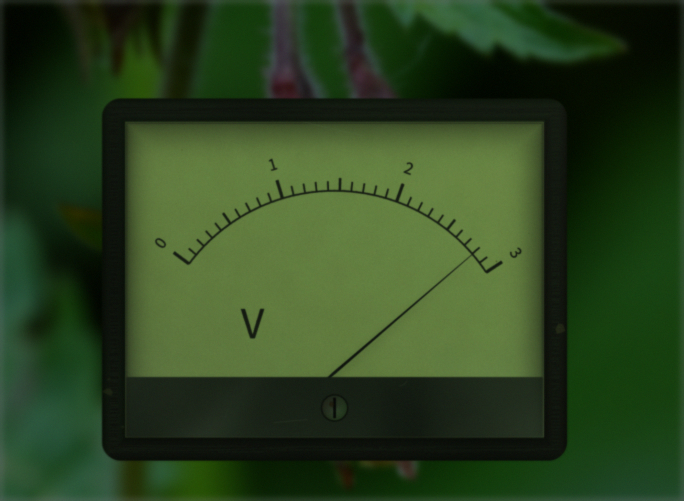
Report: V 2.8
